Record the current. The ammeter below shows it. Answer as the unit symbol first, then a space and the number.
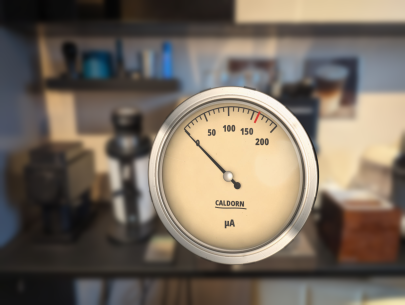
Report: µA 0
